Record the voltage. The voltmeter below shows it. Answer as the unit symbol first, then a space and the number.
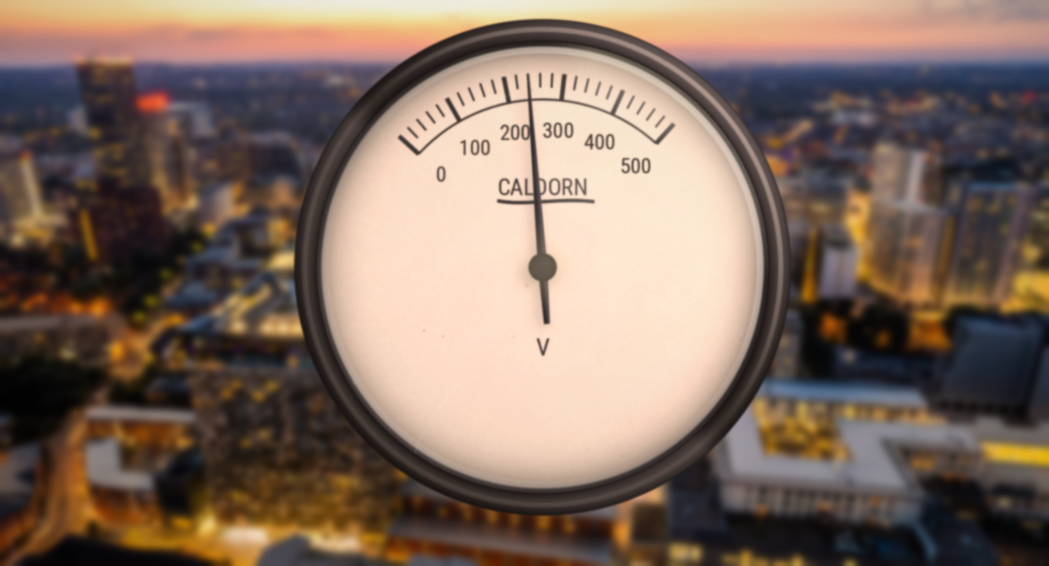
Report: V 240
